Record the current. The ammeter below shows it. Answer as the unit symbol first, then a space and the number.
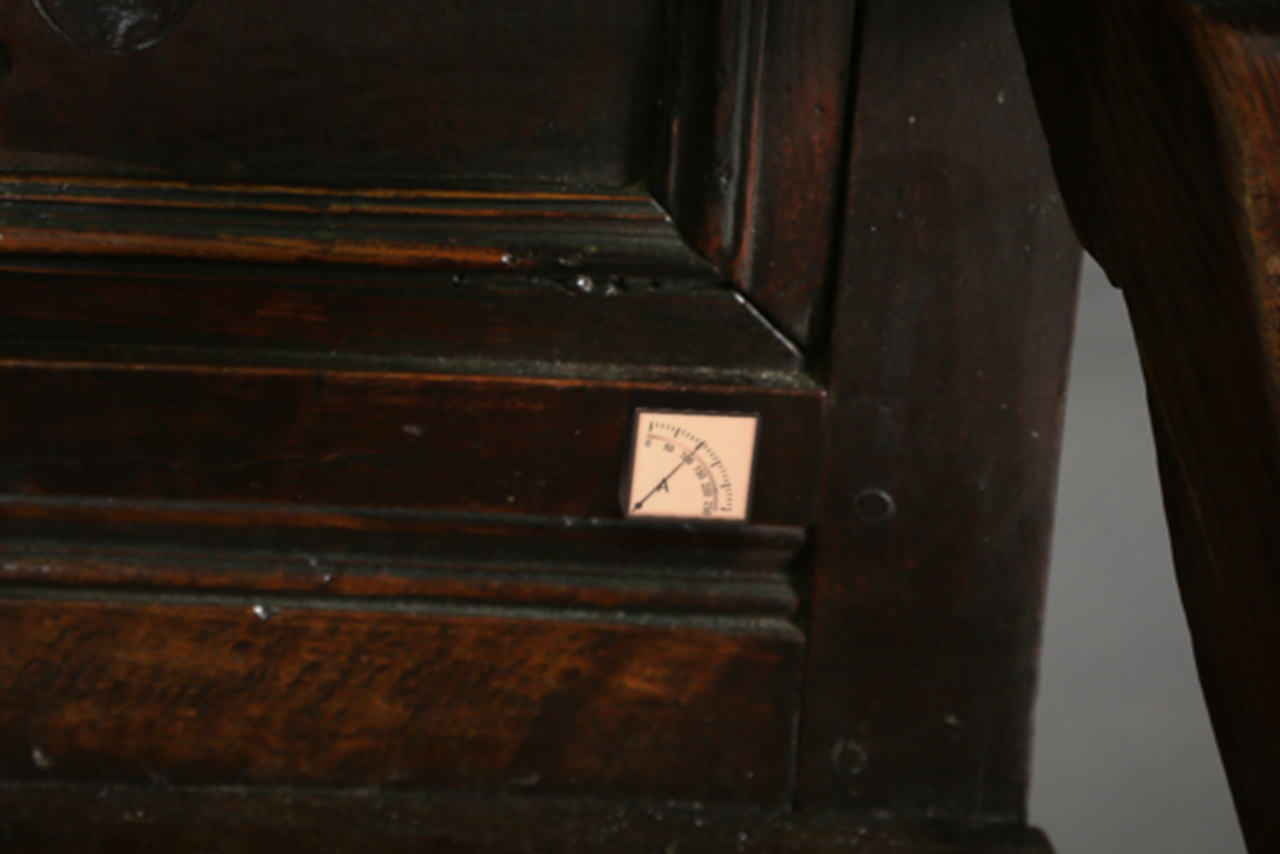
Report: A 100
